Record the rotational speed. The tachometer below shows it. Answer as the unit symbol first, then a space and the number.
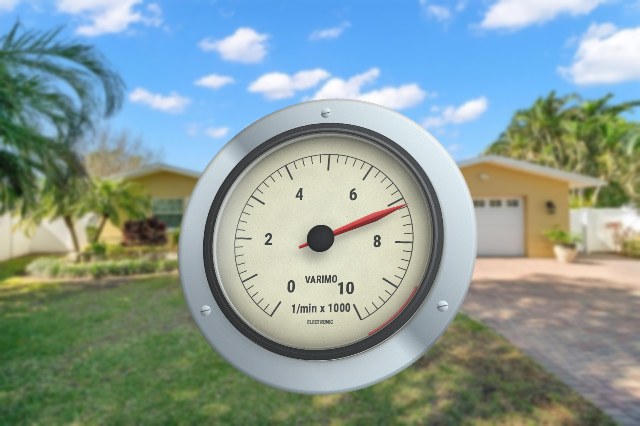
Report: rpm 7200
